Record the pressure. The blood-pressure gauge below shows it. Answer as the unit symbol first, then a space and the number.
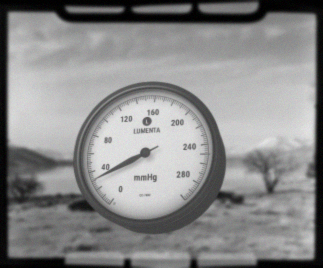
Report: mmHg 30
